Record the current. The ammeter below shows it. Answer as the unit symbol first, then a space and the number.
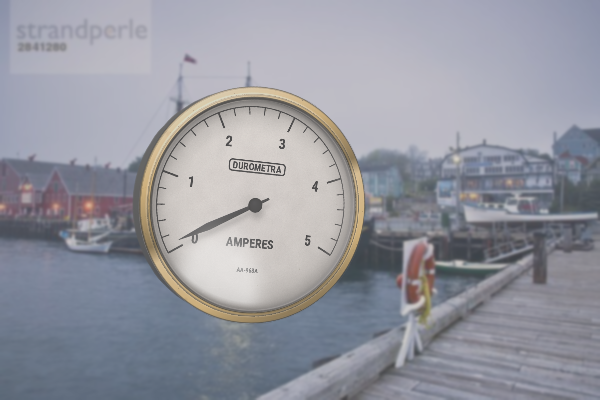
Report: A 0.1
